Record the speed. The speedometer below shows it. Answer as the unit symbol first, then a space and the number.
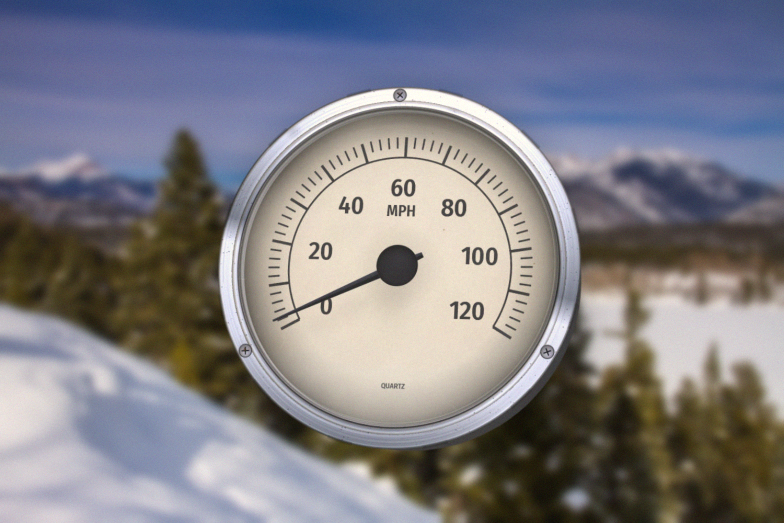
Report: mph 2
